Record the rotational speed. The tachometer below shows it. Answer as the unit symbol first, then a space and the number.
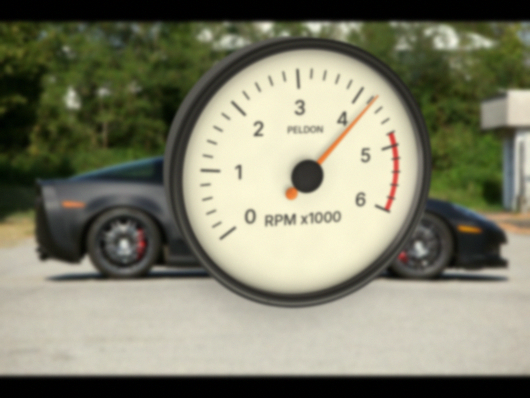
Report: rpm 4200
